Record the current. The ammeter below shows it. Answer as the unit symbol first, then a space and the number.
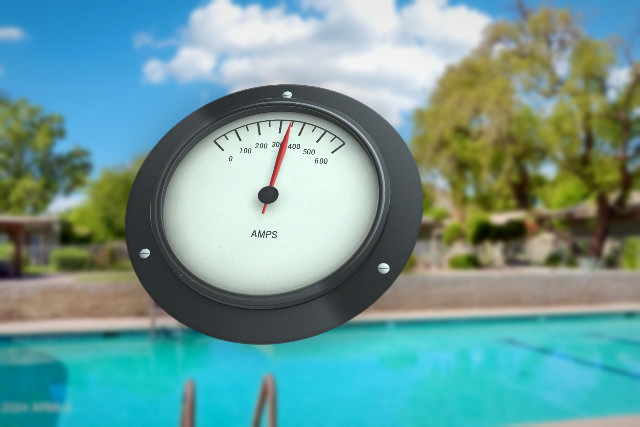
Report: A 350
